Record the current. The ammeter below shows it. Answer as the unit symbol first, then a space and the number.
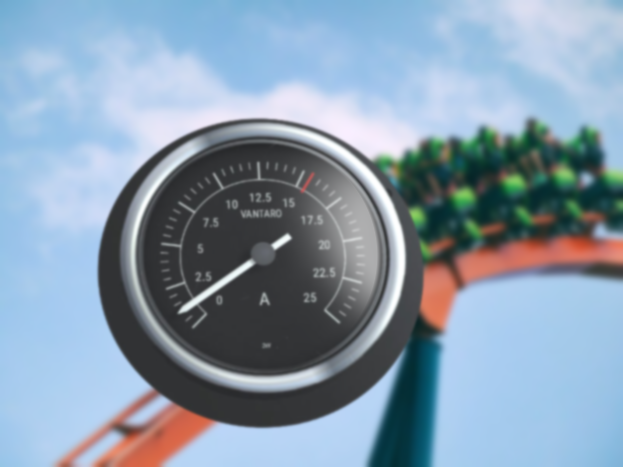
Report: A 1
